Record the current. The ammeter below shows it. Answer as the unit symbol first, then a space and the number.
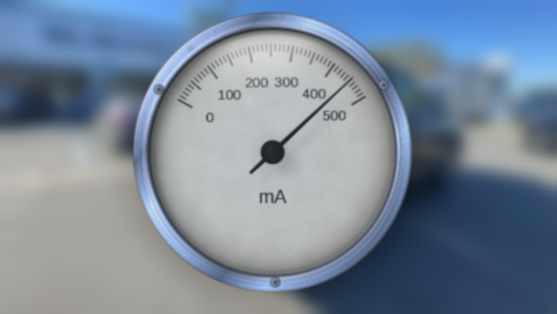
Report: mA 450
